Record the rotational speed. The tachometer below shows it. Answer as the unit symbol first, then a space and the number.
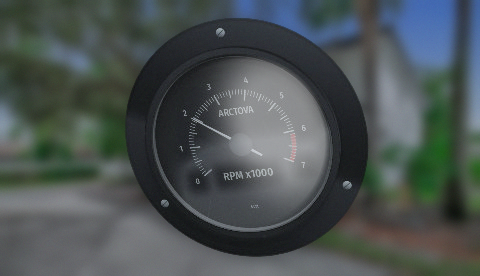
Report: rpm 2000
